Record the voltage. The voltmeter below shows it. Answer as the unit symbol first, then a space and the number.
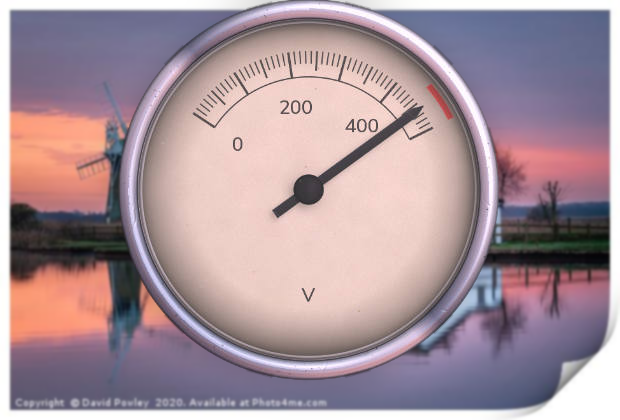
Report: V 460
